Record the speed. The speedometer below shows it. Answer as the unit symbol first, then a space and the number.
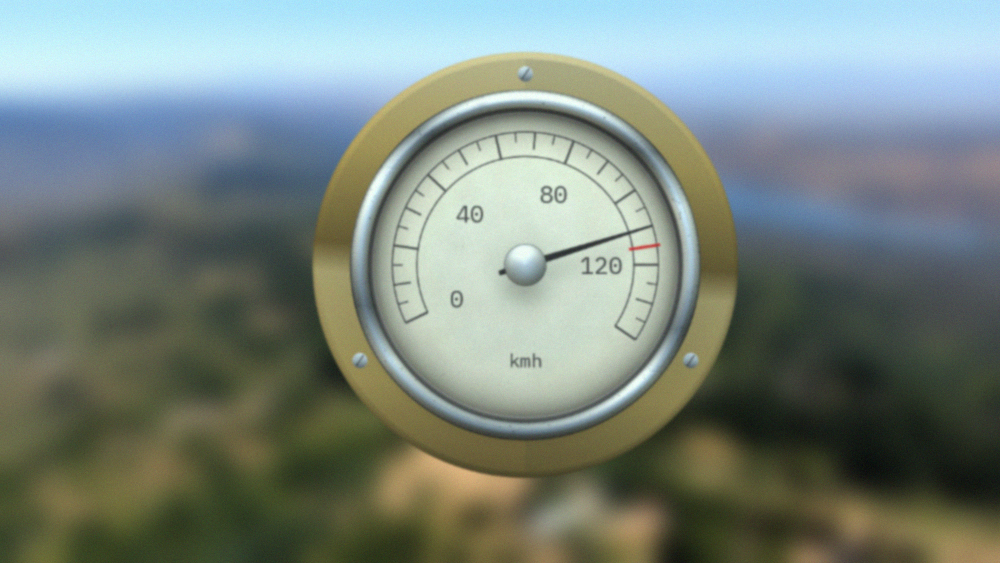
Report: km/h 110
